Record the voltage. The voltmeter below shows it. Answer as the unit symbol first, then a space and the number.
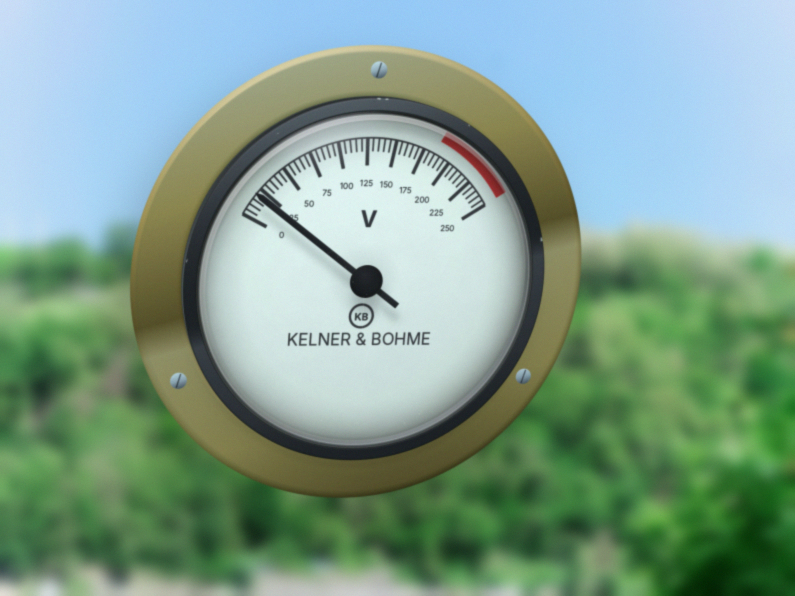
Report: V 20
